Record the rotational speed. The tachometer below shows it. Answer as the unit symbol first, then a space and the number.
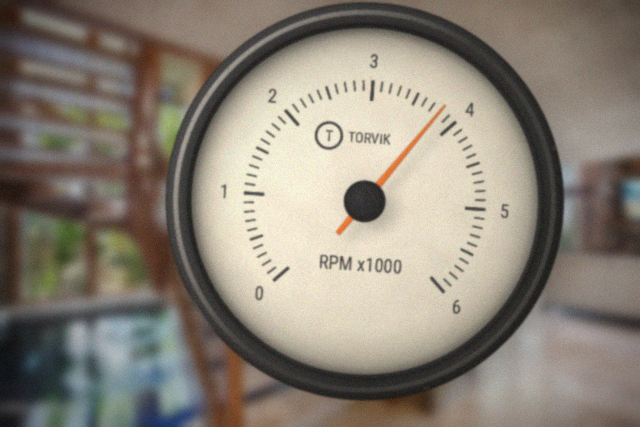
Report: rpm 3800
